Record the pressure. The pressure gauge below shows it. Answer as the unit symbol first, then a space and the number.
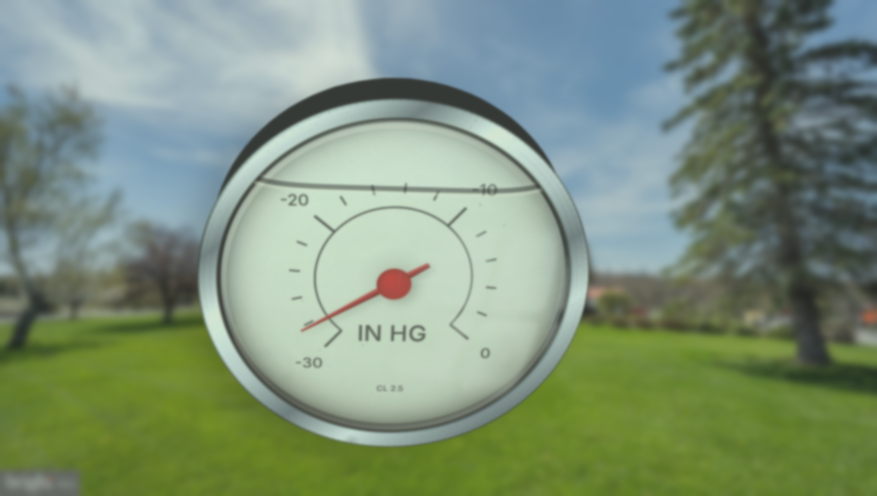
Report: inHg -28
